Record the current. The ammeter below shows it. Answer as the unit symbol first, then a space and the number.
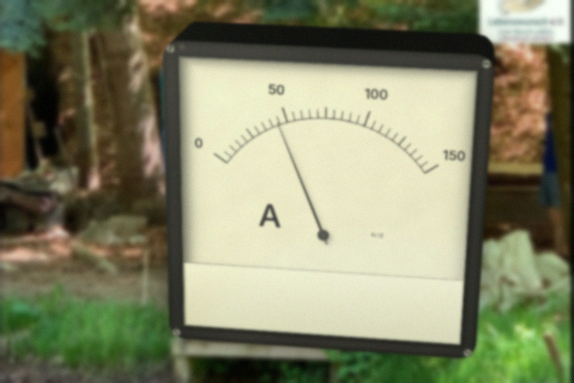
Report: A 45
